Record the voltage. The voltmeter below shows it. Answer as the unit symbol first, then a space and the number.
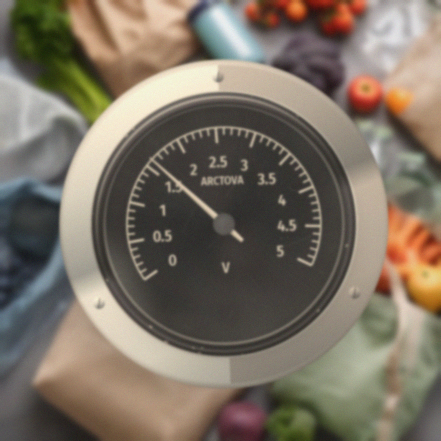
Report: V 1.6
